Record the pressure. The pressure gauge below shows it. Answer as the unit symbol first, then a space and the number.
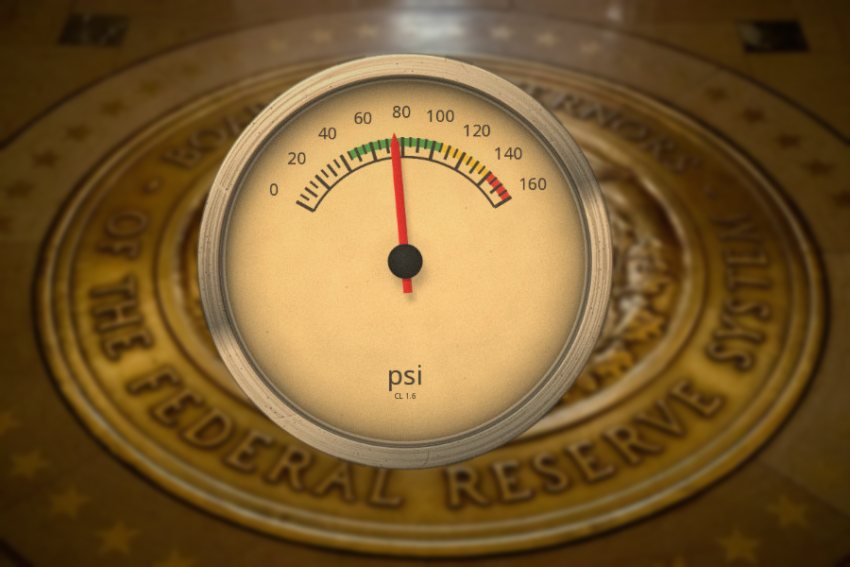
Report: psi 75
